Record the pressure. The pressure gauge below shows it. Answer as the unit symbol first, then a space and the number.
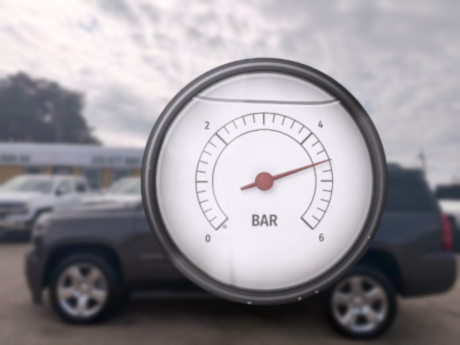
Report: bar 4.6
